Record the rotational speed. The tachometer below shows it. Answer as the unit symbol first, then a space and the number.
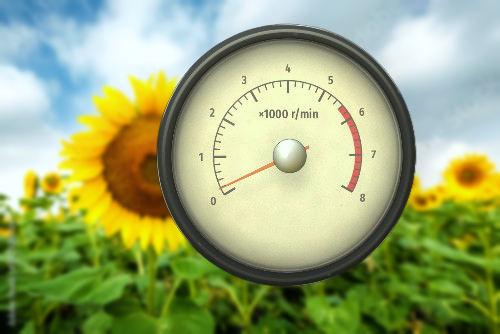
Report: rpm 200
